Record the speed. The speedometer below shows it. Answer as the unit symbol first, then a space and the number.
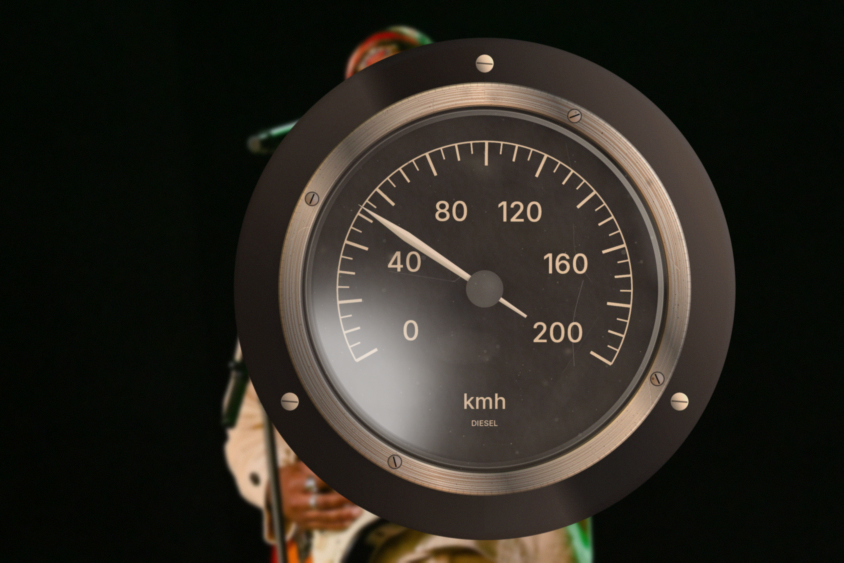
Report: km/h 52.5
